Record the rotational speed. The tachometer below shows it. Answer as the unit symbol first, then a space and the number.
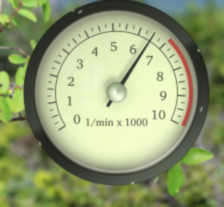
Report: rpm 6500
